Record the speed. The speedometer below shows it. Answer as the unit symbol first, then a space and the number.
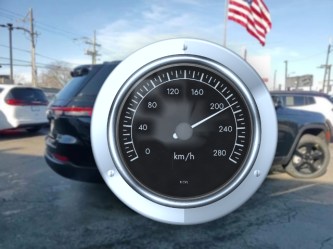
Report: km/h 210
